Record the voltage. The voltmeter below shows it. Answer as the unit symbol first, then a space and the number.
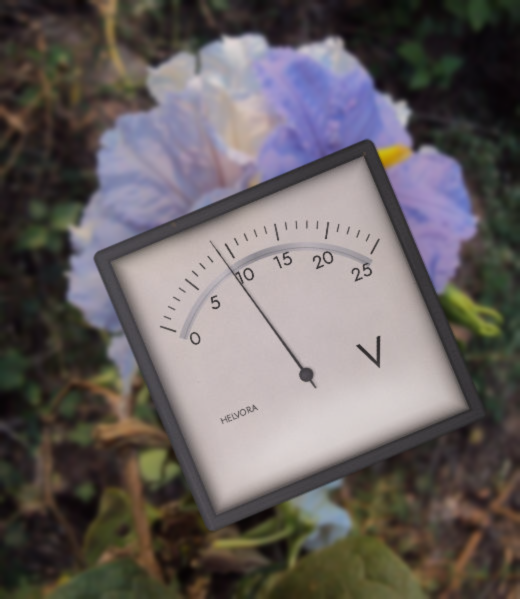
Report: V 9
